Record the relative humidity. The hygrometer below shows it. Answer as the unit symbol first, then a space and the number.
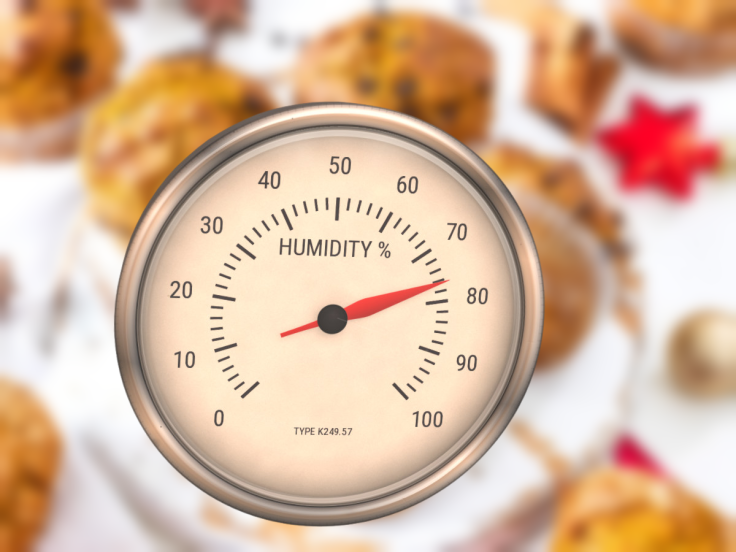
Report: % 76
